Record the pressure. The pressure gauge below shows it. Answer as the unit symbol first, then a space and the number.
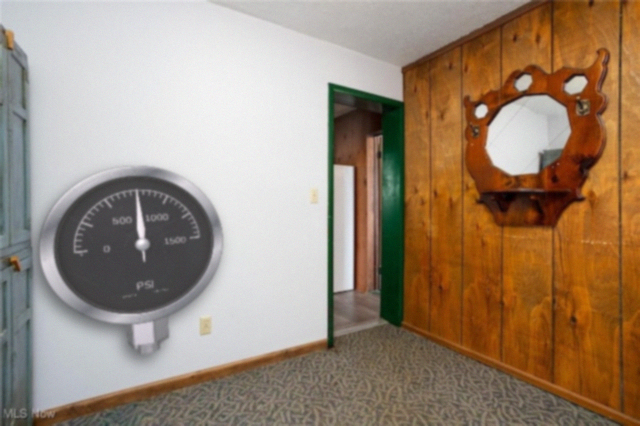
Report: psi 750
